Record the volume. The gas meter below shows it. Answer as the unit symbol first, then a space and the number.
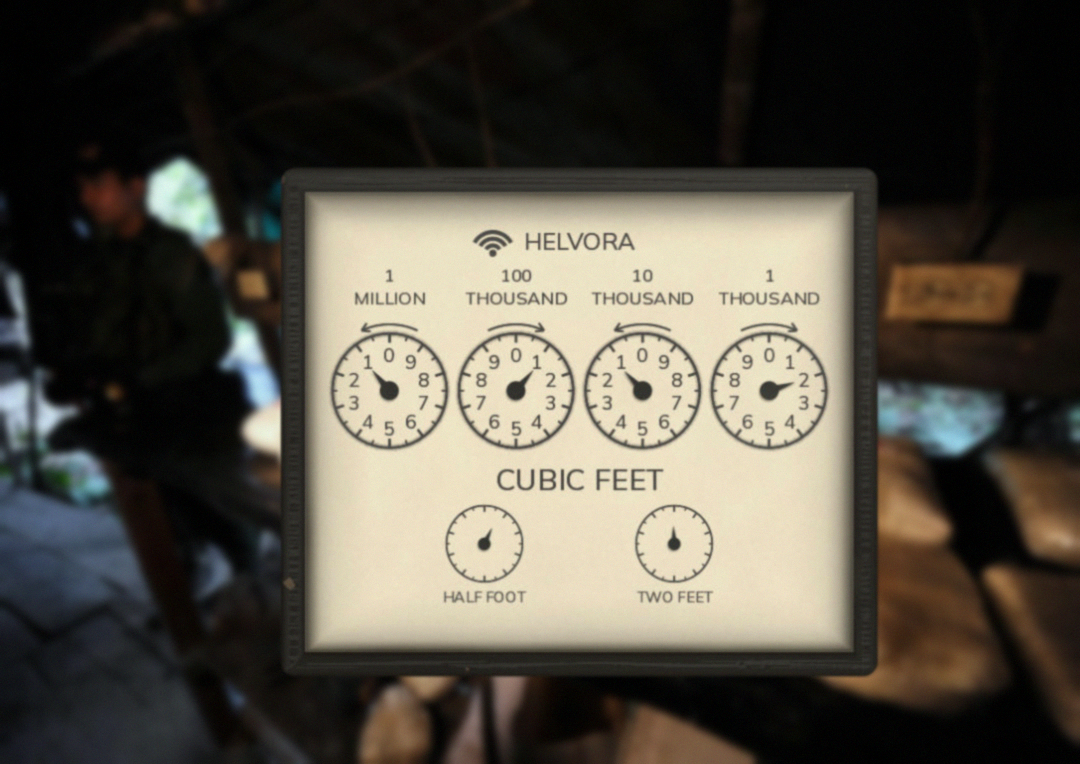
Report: ft³ 111200
